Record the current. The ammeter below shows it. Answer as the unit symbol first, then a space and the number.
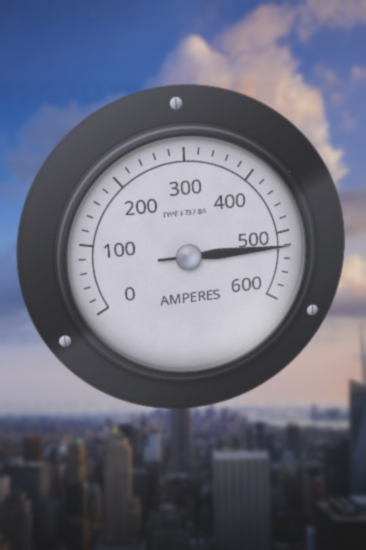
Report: A 520
